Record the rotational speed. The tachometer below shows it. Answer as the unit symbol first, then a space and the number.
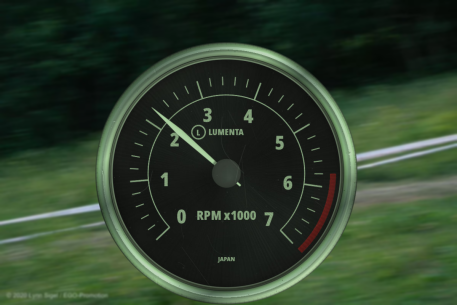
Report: rpm 2200
